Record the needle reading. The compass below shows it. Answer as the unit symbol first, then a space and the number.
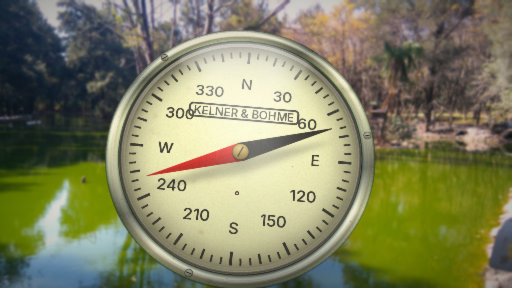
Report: ° 250
